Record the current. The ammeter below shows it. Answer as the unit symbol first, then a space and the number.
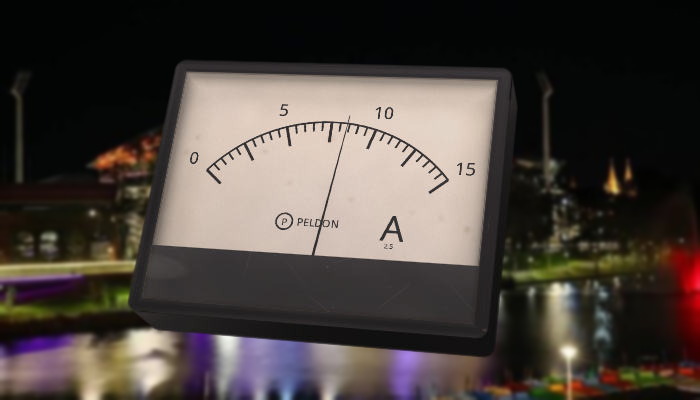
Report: A 8.5
